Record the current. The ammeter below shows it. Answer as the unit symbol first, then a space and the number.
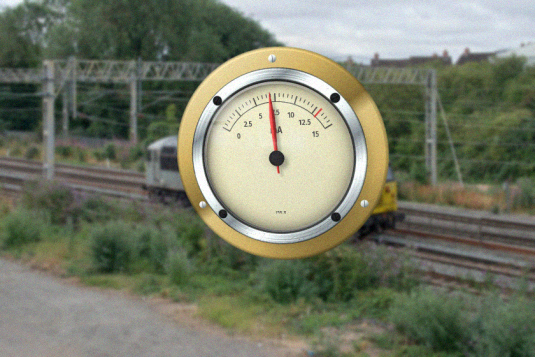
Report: mA 7
